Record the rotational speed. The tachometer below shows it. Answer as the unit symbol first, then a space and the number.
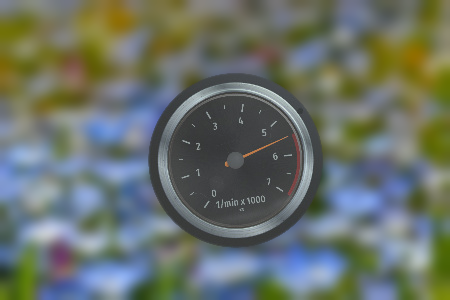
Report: rpm 5500
